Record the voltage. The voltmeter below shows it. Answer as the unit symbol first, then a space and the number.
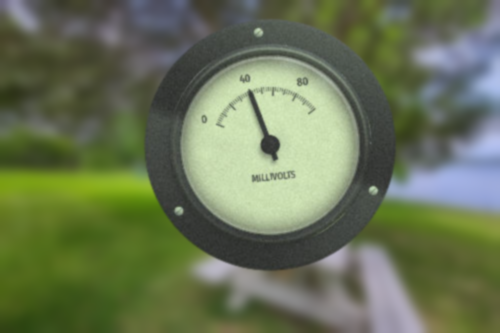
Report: mV 40
